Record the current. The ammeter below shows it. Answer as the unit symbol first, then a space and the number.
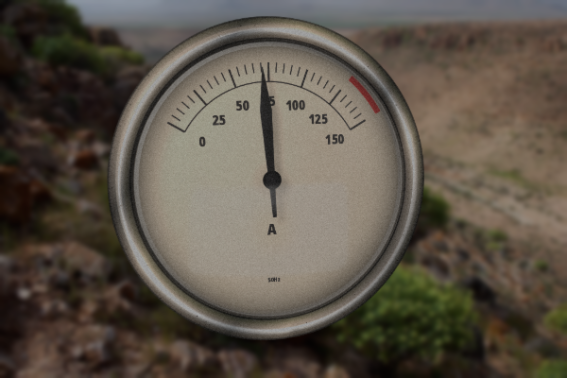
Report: A 70
